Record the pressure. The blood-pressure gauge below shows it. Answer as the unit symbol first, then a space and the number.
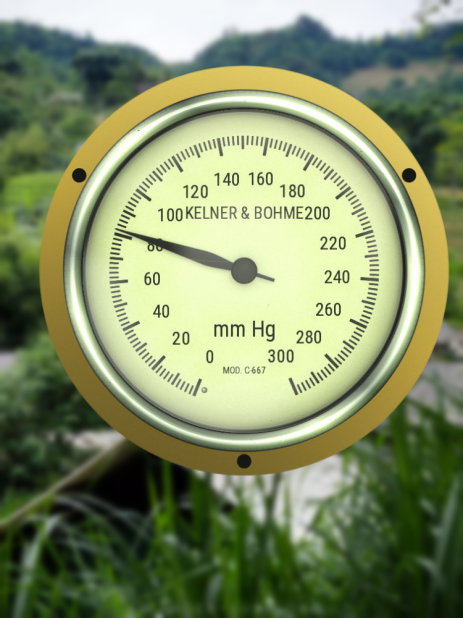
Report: mmHg 82
